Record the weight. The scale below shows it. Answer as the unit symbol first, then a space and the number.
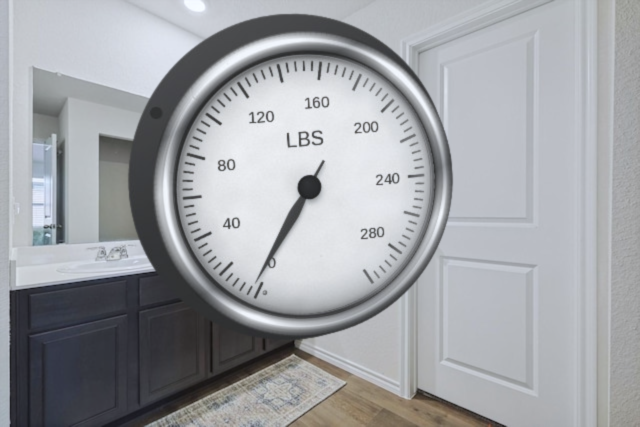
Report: lb 4
